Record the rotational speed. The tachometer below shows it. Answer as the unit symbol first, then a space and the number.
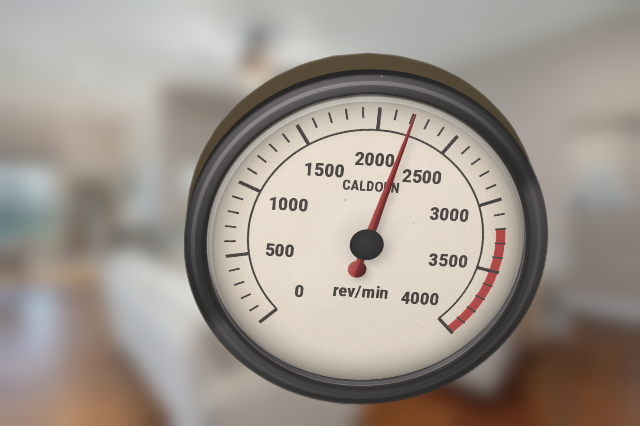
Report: rpm 2200
